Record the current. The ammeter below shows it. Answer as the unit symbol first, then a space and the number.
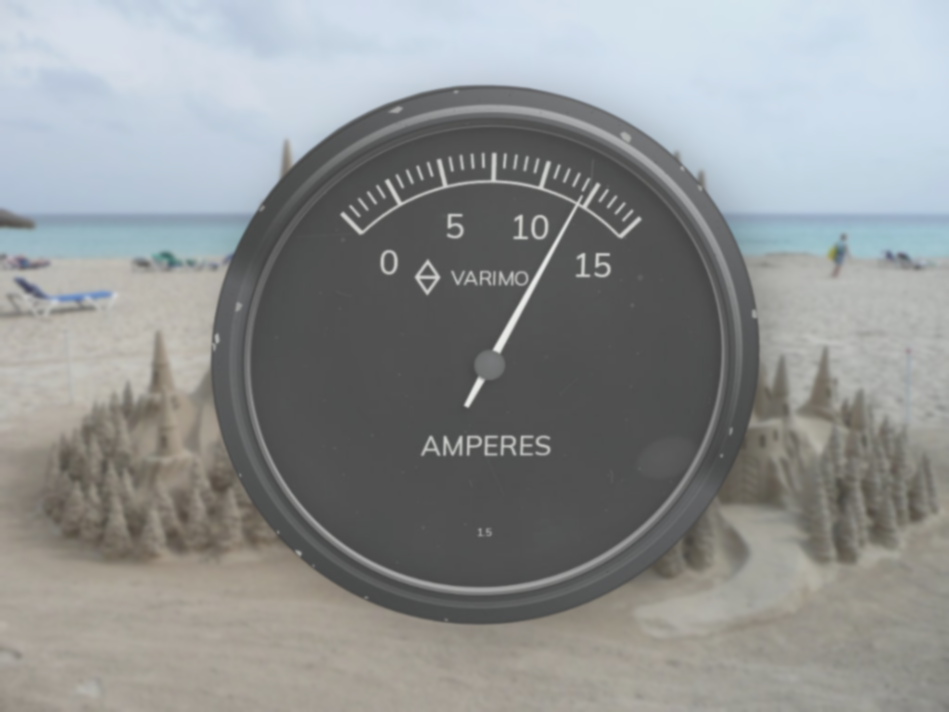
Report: A 12
